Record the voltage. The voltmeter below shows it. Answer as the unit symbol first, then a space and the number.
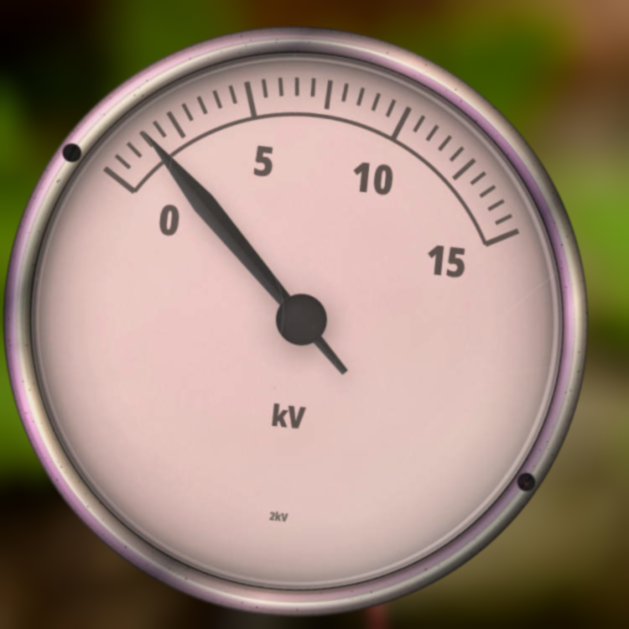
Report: kV 1.5
